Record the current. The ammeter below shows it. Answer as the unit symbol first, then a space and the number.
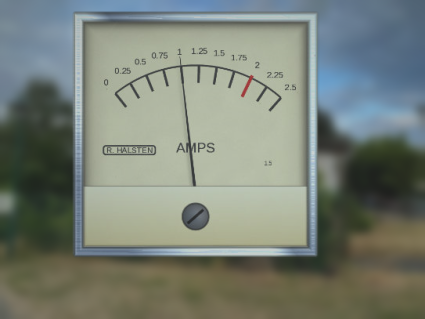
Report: A 1
